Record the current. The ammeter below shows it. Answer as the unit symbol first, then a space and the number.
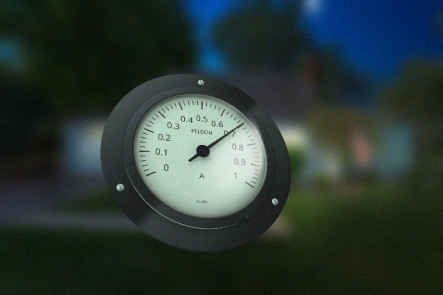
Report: A 0.7
